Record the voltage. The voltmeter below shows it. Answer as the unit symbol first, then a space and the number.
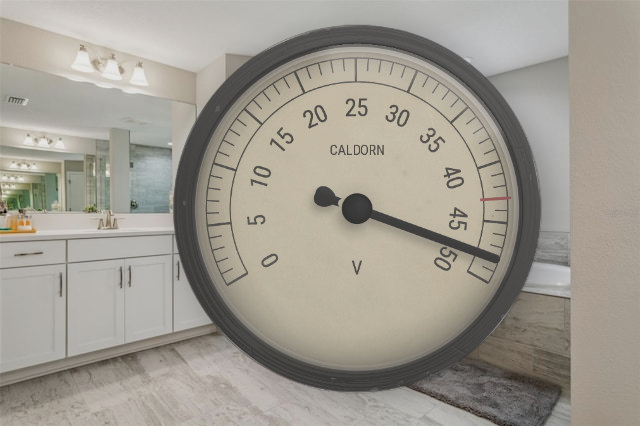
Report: V 48
